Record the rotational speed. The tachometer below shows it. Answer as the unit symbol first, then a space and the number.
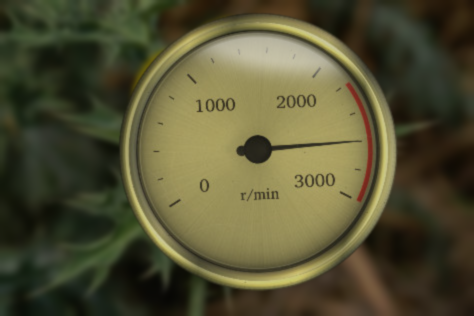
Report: rpm 2600
